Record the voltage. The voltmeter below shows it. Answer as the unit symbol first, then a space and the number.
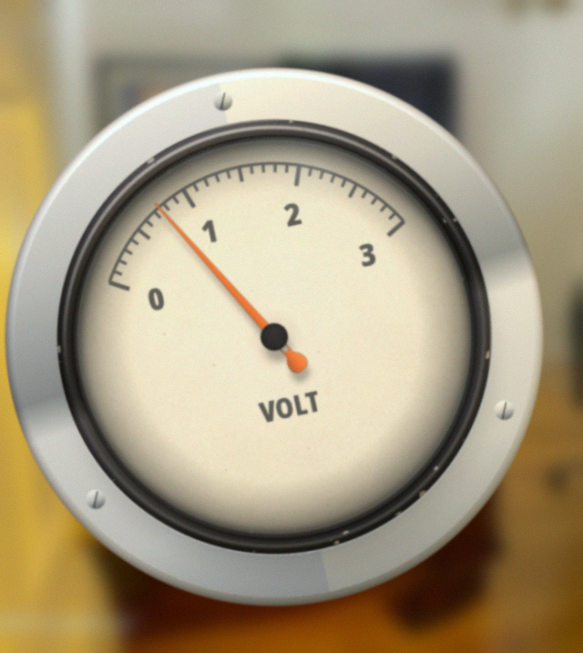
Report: V 0.75
